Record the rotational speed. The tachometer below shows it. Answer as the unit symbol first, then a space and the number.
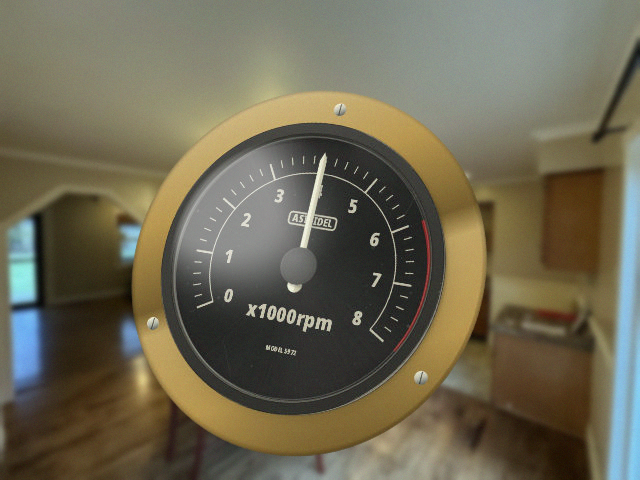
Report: rpm 4000
